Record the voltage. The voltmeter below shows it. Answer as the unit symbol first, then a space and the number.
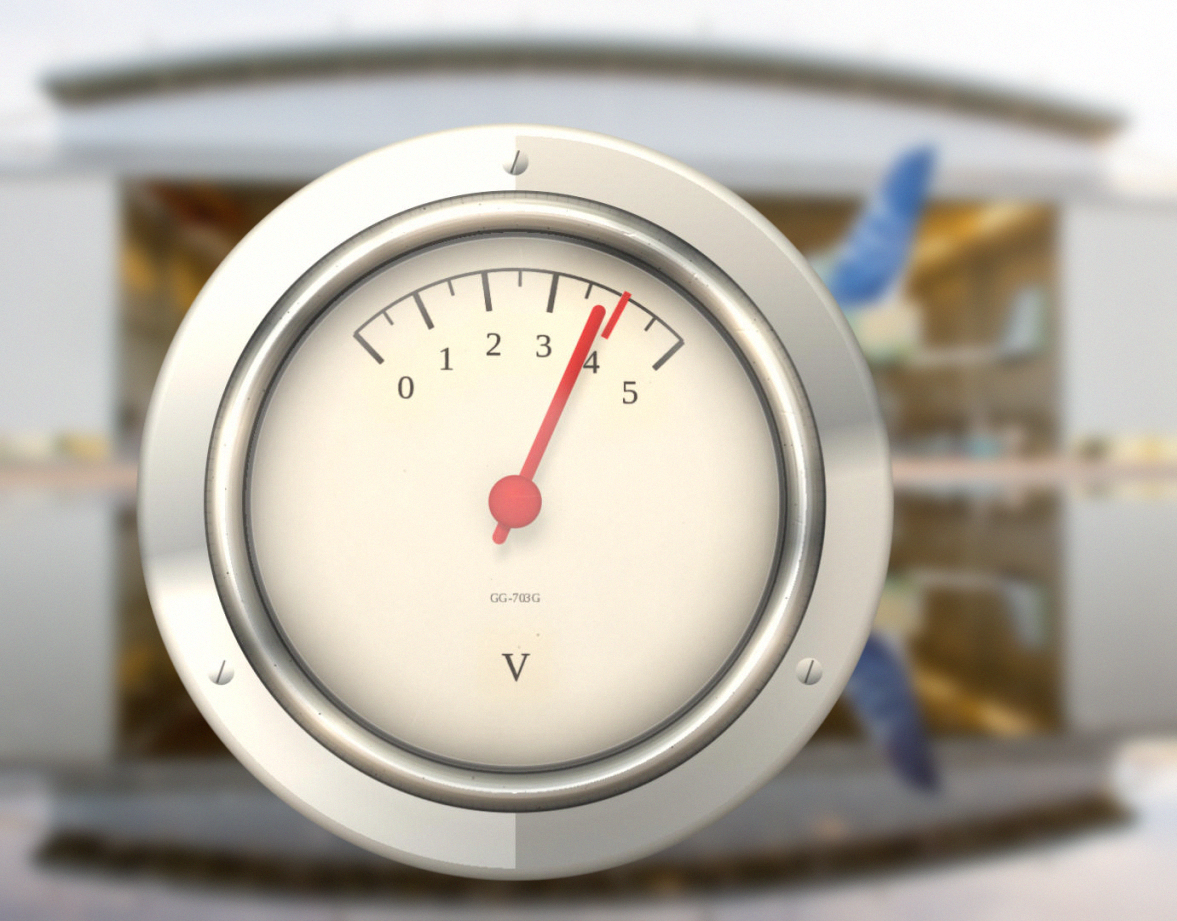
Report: V 3.75
